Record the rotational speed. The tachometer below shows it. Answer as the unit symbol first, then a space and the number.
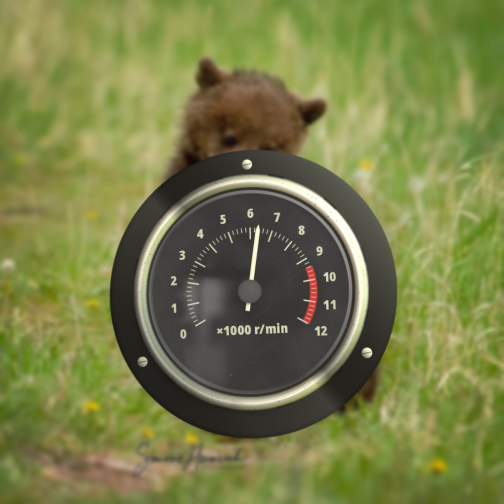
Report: rpm 6400
